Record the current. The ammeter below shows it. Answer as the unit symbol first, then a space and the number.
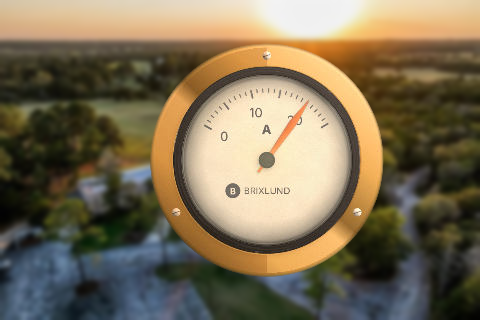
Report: A 20
